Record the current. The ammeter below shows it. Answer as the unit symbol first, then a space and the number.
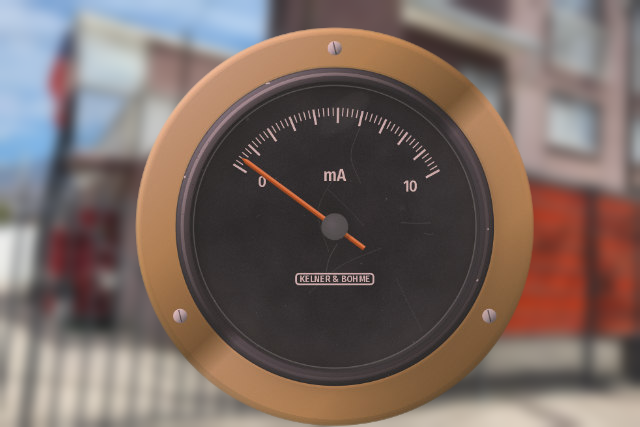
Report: mA 0.4
